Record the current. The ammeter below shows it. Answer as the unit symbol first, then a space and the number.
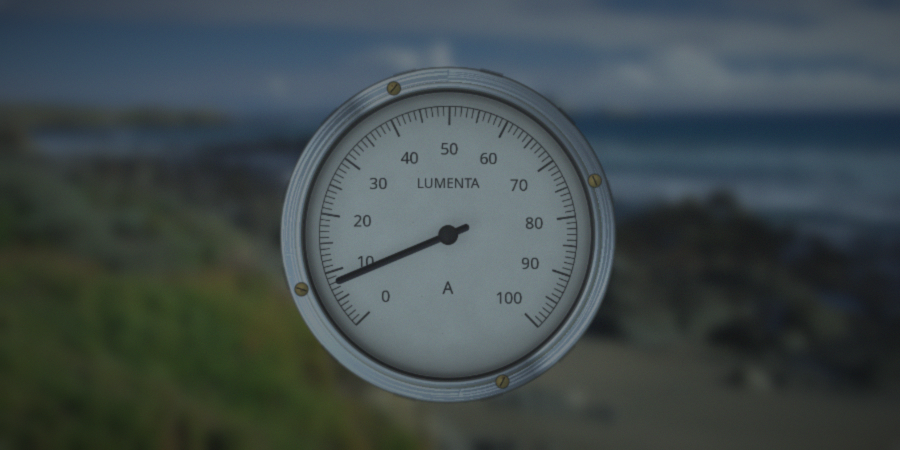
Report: A 8
